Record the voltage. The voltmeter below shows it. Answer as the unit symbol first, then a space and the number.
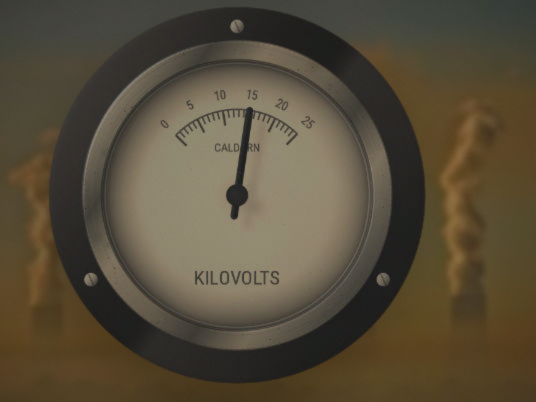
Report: kV 15
